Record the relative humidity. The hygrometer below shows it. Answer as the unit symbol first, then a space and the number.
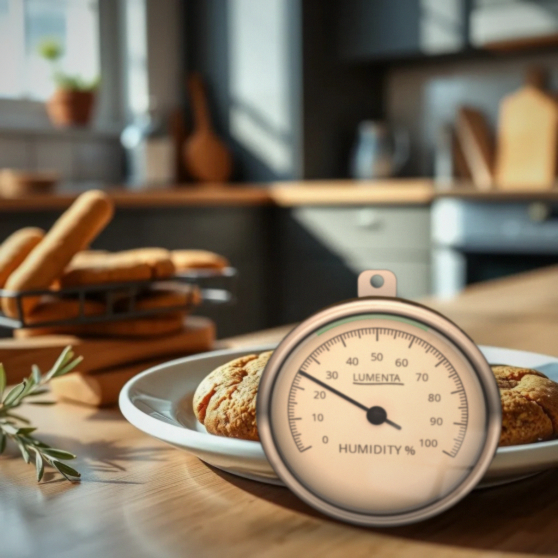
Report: % 25
